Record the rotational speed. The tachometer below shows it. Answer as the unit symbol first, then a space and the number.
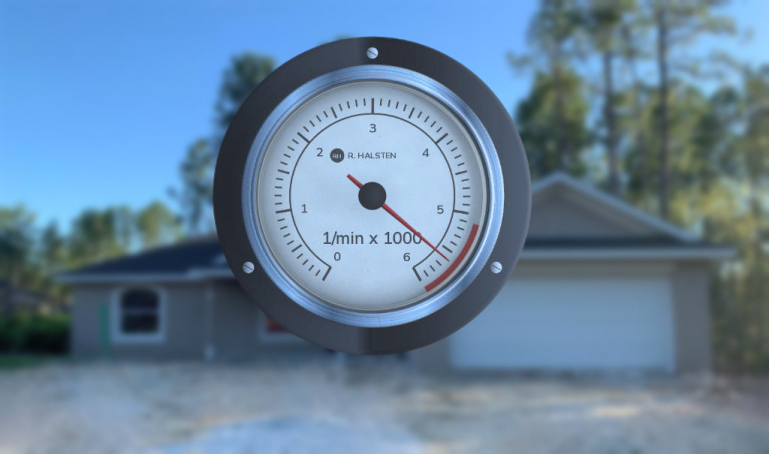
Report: rpm 5600
